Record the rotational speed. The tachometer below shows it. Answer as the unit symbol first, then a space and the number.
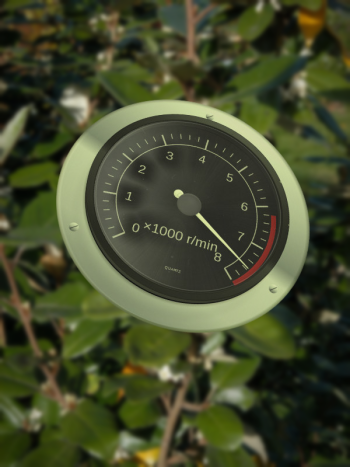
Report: rpm 7600
